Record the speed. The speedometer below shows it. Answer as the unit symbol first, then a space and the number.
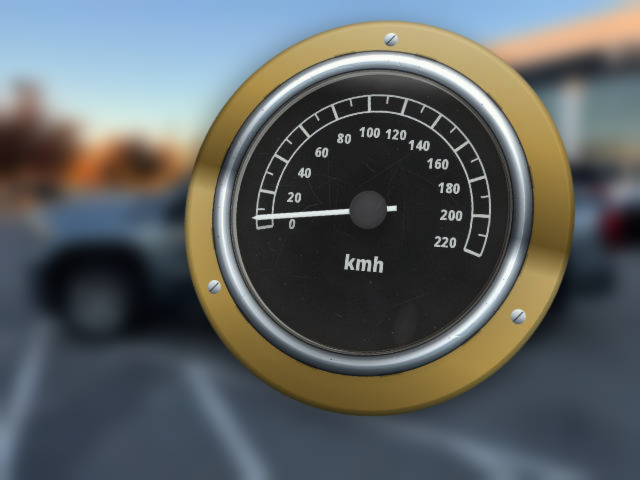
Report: km/h 5
